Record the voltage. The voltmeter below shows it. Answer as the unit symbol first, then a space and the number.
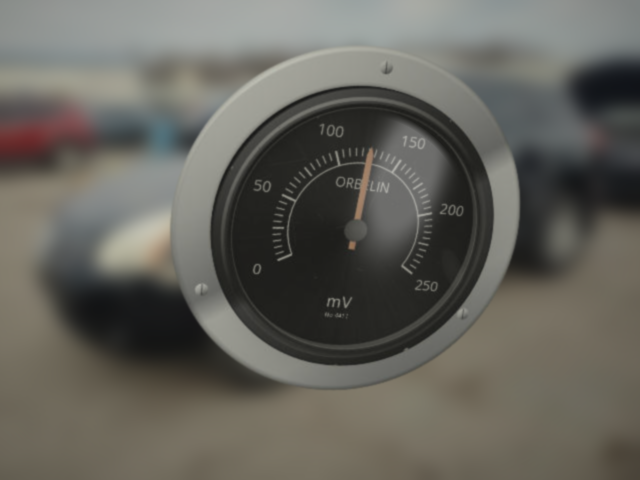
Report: mV 125
